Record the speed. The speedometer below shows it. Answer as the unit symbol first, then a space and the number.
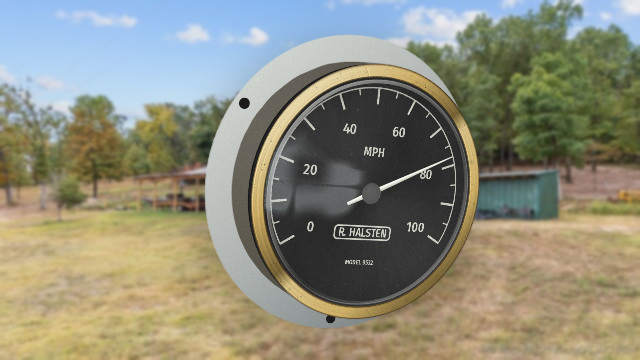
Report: mph 77.5
